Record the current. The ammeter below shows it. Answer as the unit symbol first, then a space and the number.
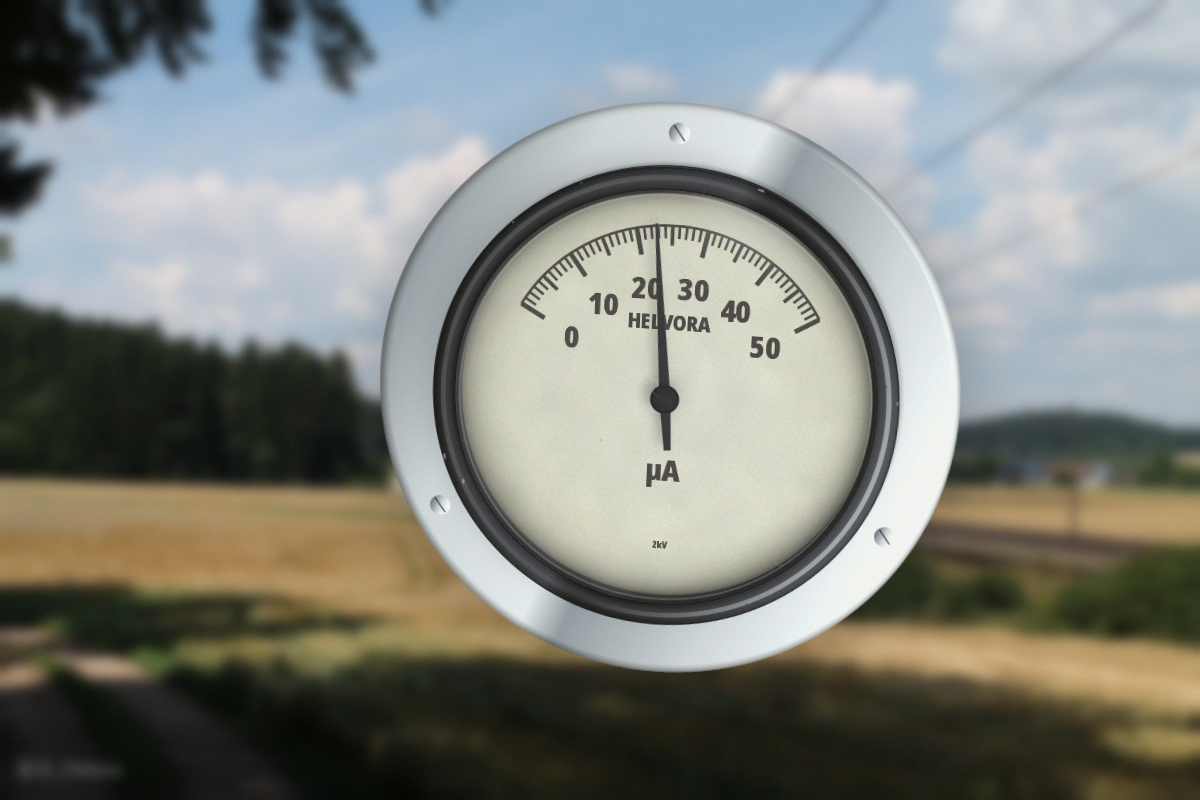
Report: µA 23
